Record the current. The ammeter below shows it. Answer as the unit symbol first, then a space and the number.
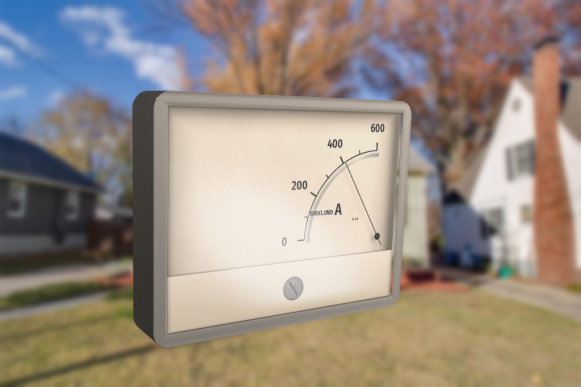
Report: A 400
